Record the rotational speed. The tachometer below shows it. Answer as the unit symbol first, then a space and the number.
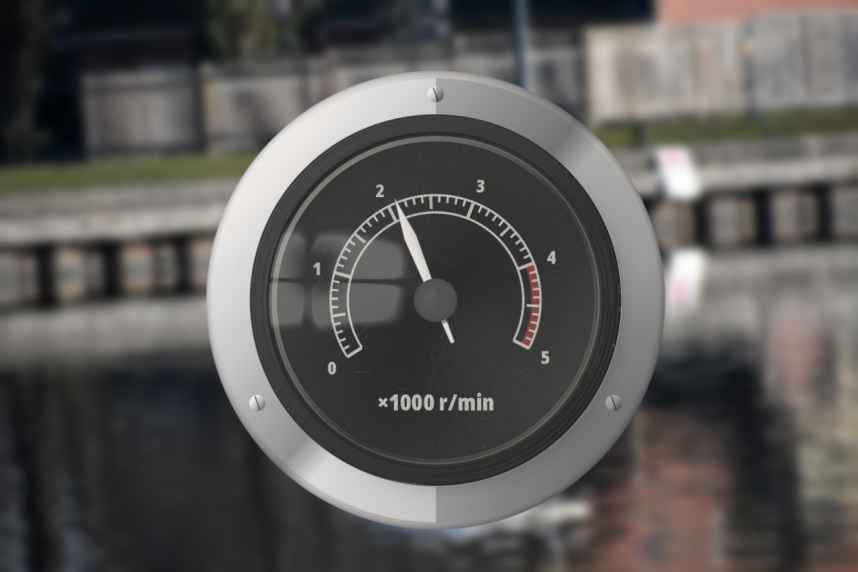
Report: rpm 2100
